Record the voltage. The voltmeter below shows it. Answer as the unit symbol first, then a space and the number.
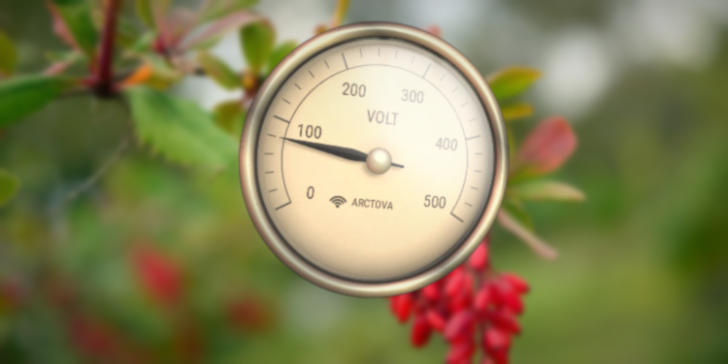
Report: V 80
